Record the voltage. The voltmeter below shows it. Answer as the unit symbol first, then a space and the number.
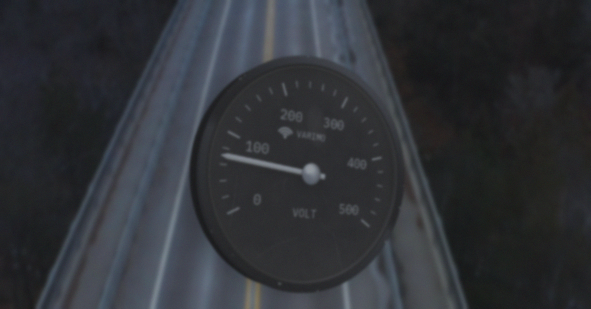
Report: V 70
